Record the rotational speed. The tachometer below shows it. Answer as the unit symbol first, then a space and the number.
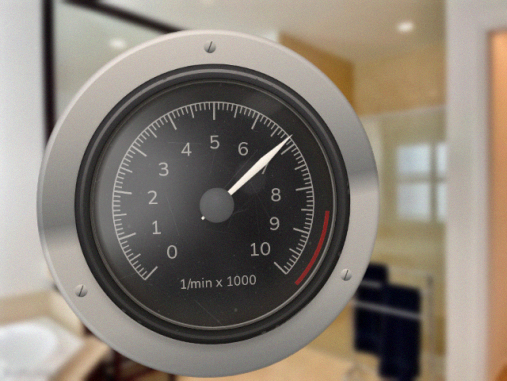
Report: rpm 6800
